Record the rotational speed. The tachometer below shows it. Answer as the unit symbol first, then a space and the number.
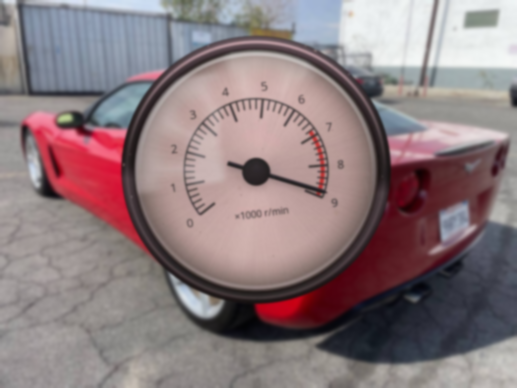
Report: rpm 8800
